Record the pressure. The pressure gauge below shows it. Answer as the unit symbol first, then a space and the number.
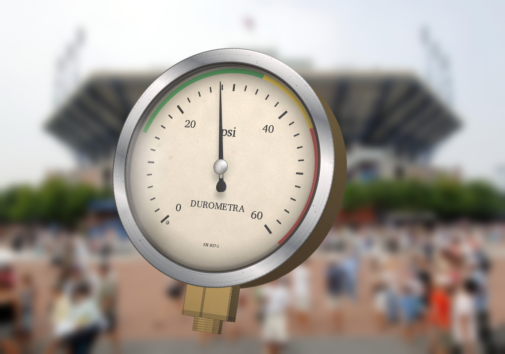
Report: psi 28
